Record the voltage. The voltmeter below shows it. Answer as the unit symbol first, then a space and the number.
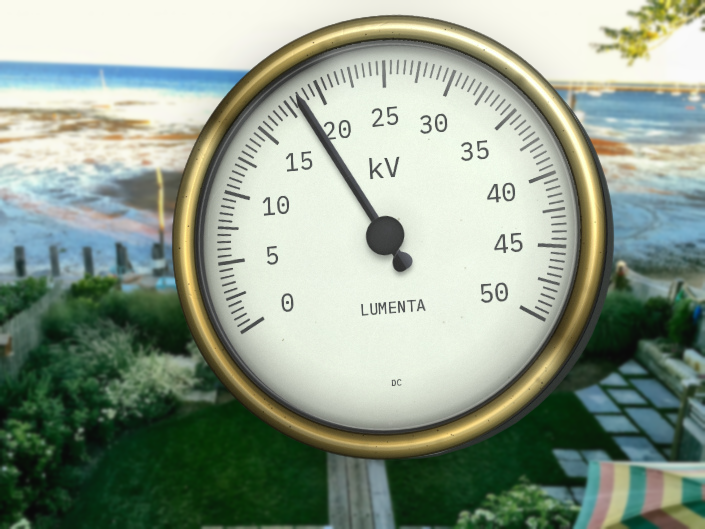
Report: kV 18.5
